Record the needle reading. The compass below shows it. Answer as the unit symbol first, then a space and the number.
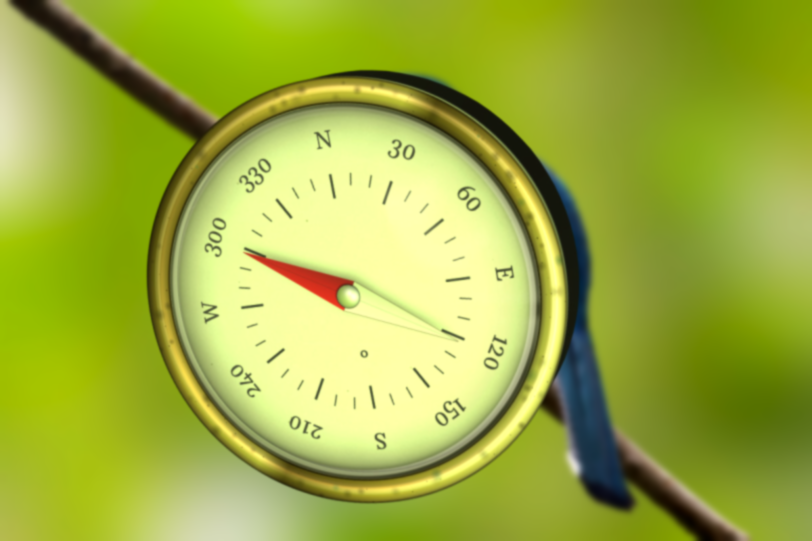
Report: ° 300
